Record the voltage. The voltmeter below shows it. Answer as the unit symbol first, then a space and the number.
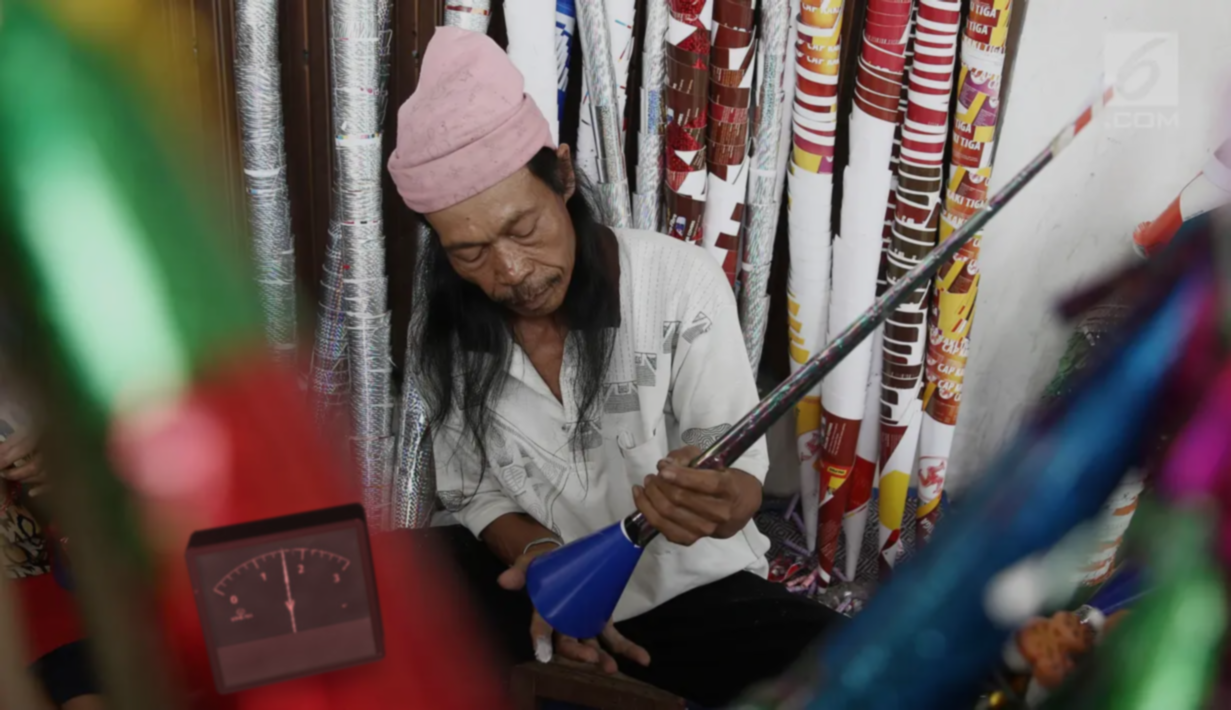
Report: V 1.6
